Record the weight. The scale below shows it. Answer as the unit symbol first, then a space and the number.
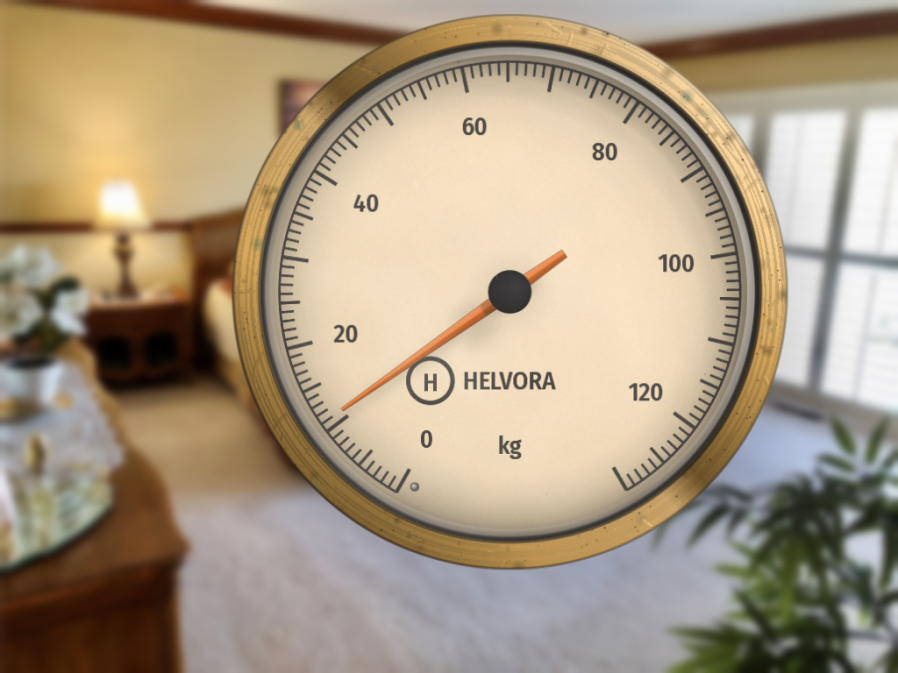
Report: kg 11
